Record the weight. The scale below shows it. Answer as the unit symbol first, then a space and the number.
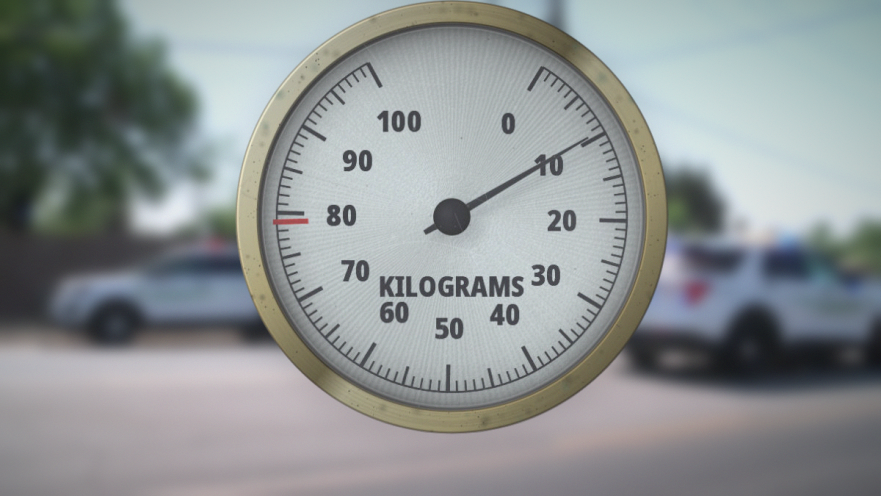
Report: kg 9.5
